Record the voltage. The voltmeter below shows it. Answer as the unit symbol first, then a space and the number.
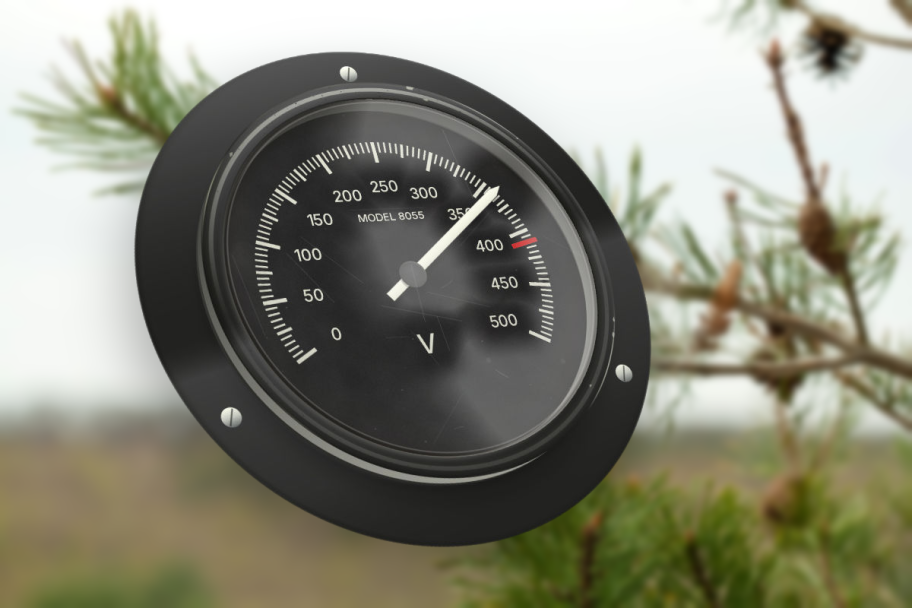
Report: V 360
